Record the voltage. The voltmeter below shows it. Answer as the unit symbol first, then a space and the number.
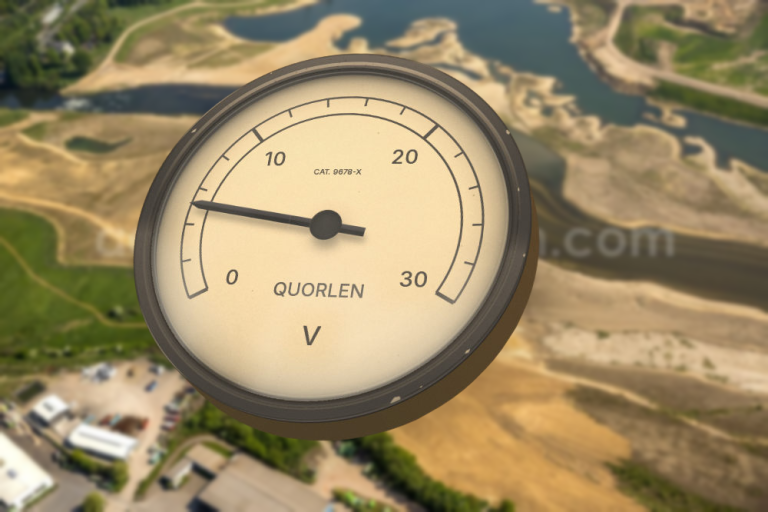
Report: V 5
